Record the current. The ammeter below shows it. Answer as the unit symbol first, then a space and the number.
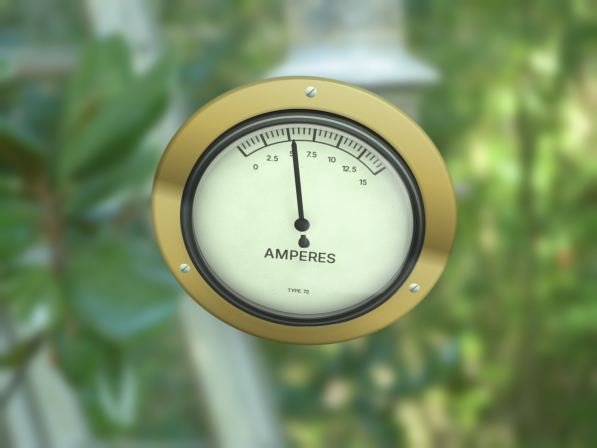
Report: A 5.5
